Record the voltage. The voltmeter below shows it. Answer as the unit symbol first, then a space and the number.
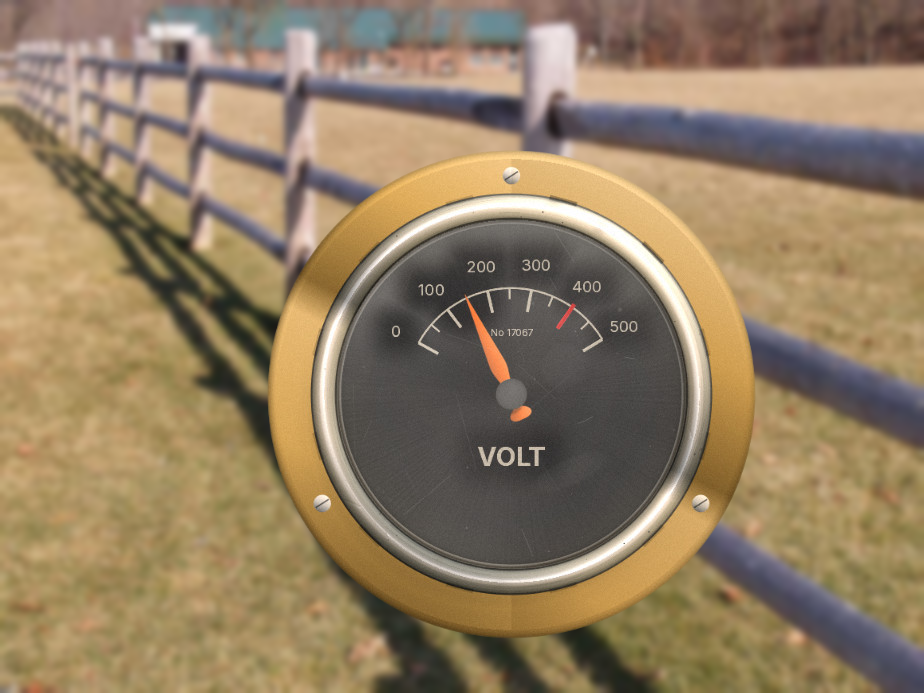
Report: V 150
